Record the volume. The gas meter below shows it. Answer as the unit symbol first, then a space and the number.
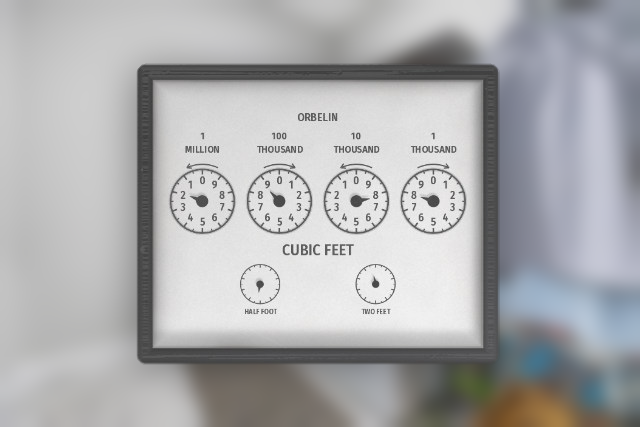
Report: ft³ 187800
